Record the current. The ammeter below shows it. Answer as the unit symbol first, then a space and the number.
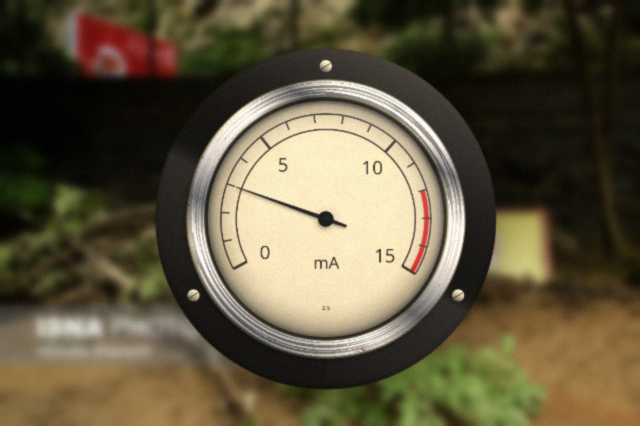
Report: mA 3
